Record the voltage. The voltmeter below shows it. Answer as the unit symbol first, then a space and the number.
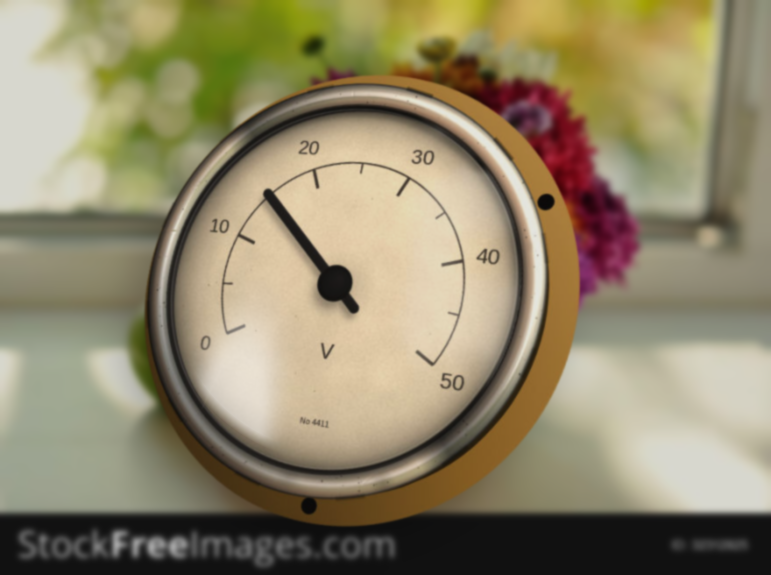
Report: V 15
